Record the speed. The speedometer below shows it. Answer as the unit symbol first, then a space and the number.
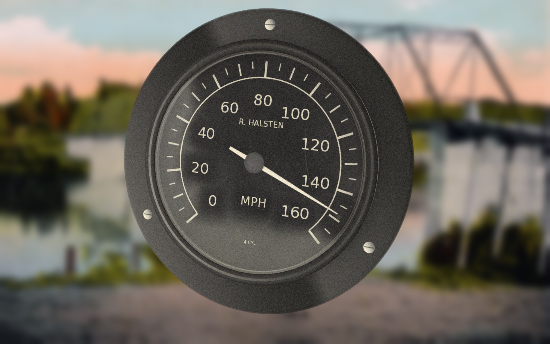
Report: mph 147.5
